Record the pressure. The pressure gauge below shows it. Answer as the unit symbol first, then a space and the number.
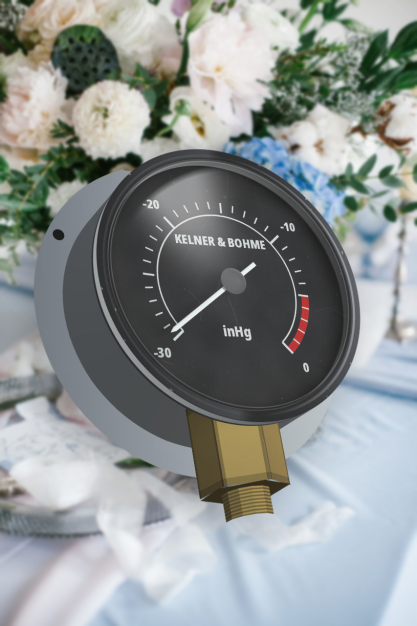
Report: inHg -29.5
